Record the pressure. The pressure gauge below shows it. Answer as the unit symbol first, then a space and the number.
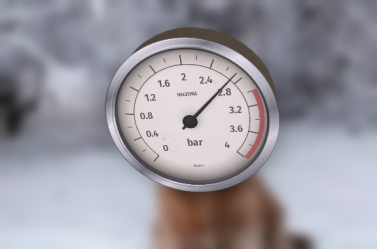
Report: bar 2.7
